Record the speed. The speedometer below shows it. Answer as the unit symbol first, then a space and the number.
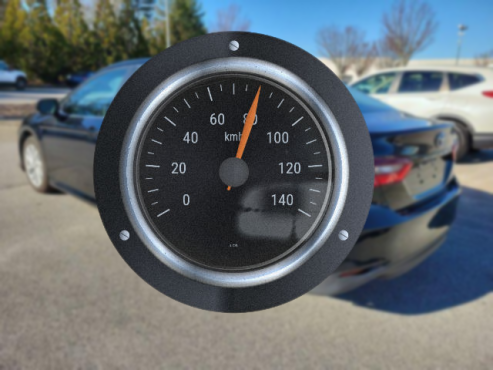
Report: km/h 80
